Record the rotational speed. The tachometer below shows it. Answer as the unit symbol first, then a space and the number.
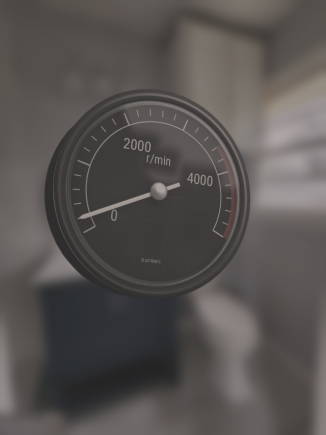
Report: rpm 200
